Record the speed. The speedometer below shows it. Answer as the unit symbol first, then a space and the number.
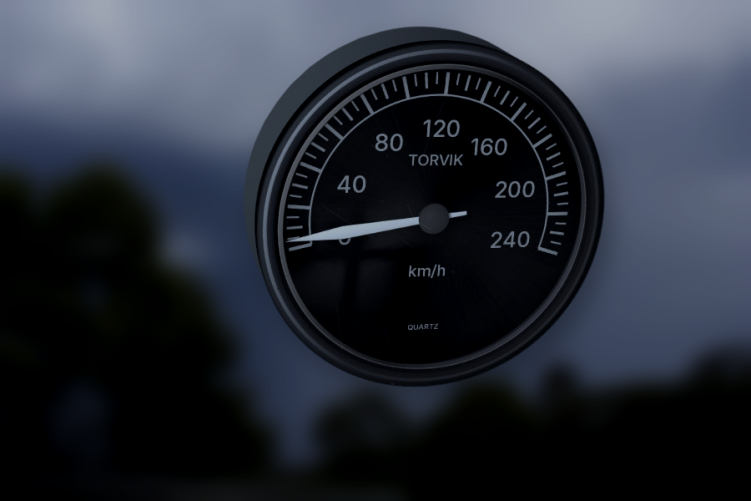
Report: km/h 5
